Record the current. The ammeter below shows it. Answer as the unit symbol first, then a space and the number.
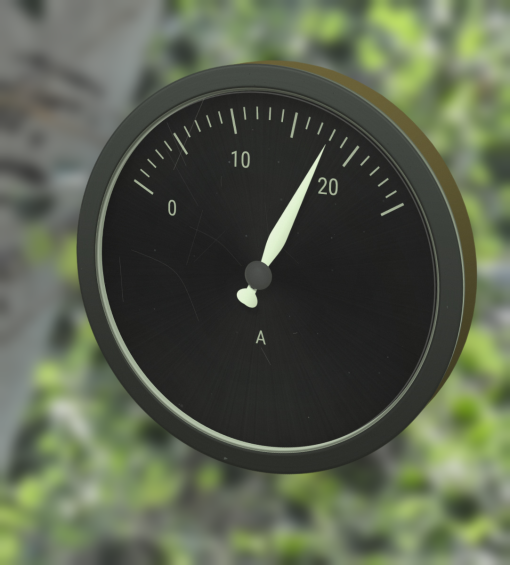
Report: A 18
